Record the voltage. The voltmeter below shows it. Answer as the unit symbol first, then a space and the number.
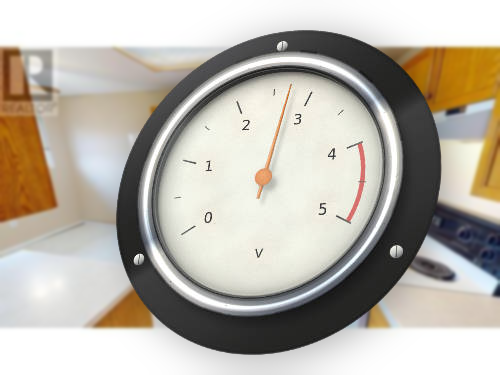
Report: V 2.75
